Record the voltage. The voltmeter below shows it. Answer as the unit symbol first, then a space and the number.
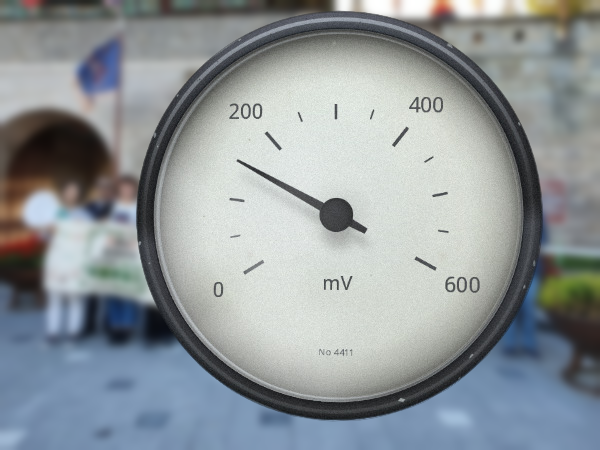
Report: mV 150
